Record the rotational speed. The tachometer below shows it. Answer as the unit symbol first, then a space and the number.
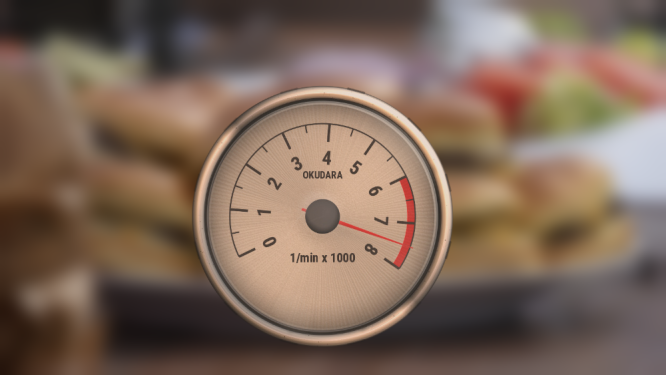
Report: rpm 7500
